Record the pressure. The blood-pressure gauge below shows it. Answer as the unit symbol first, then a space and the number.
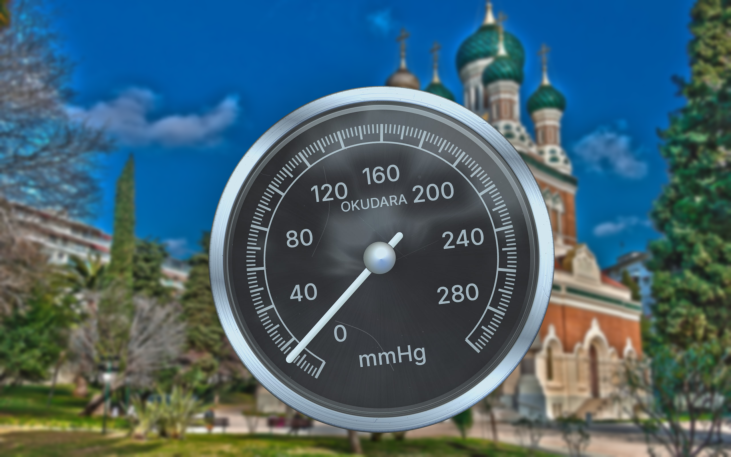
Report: mmHg 14
